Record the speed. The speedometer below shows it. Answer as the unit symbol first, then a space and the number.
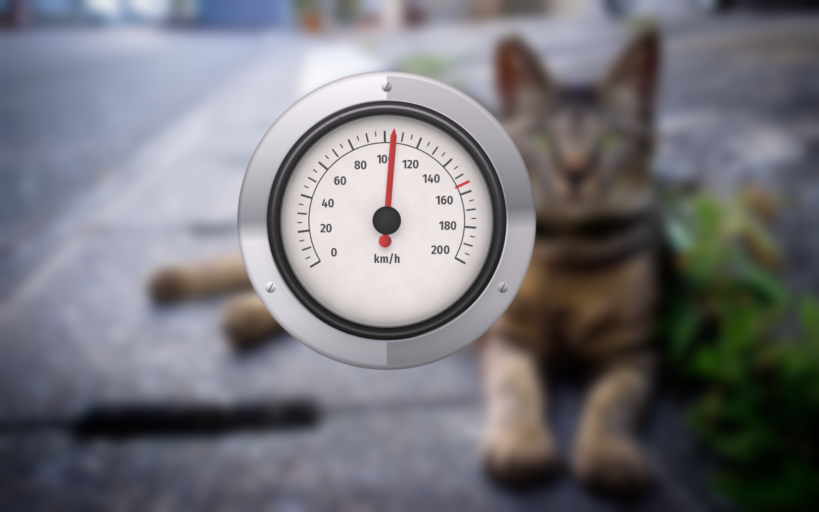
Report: km/h 105
